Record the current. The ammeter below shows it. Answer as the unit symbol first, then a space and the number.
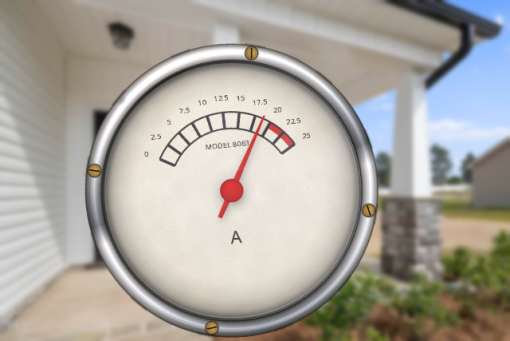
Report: A 18.75
